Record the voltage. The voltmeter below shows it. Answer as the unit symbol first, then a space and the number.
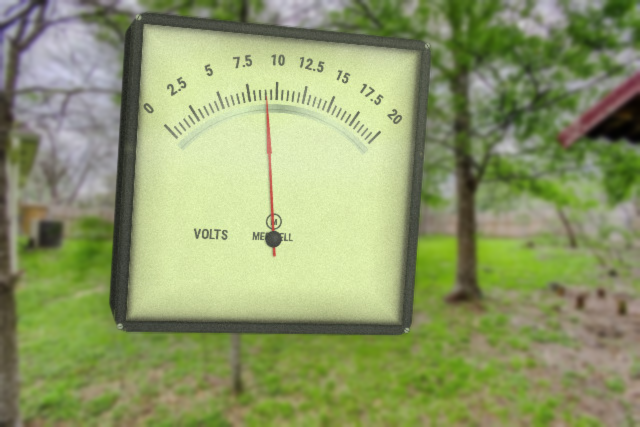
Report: V 9
